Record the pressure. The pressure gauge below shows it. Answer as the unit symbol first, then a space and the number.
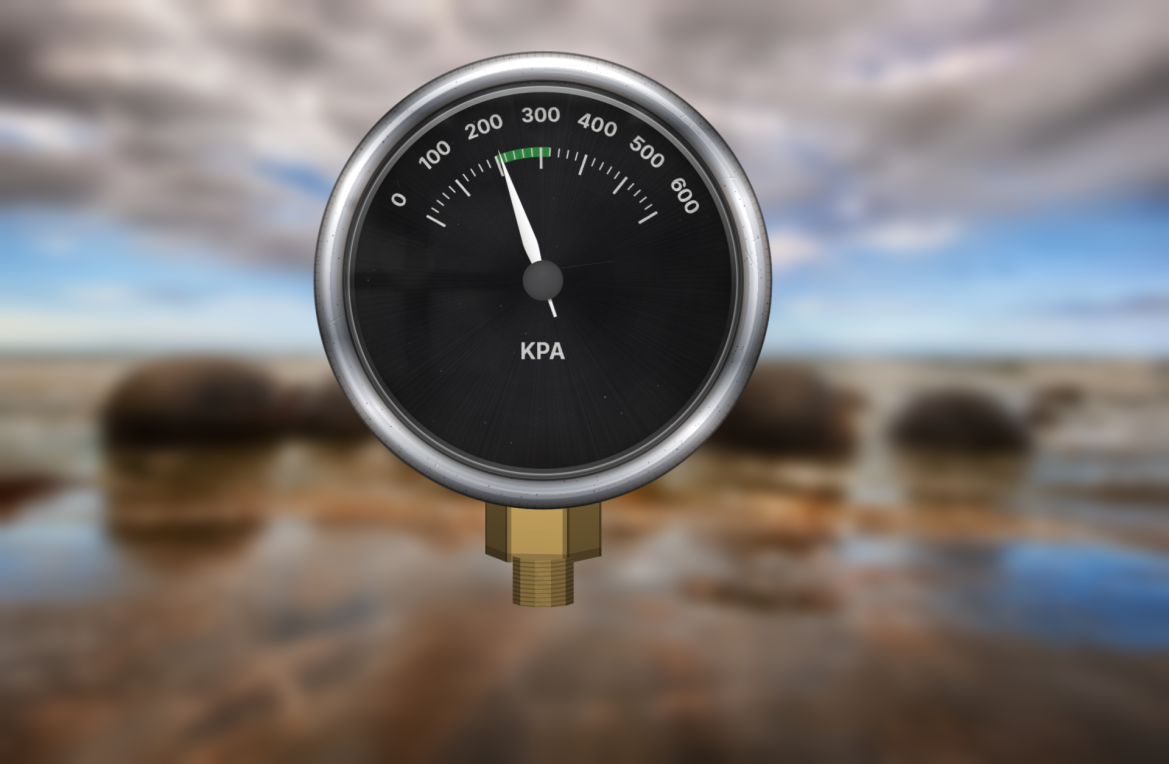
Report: kPa 210
